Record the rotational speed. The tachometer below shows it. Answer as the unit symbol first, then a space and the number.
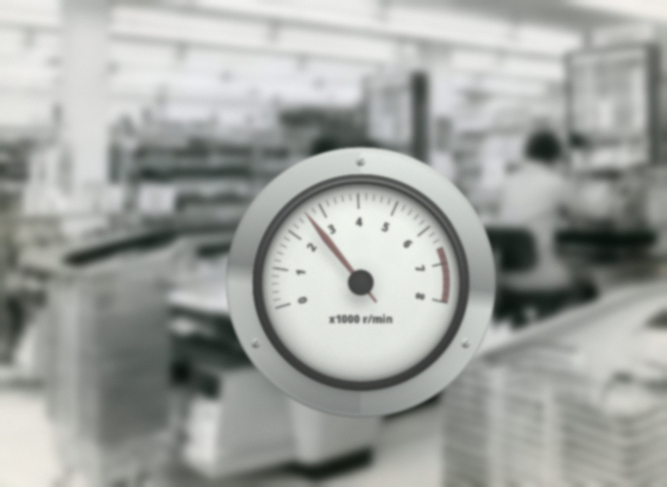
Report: rpm 2600
